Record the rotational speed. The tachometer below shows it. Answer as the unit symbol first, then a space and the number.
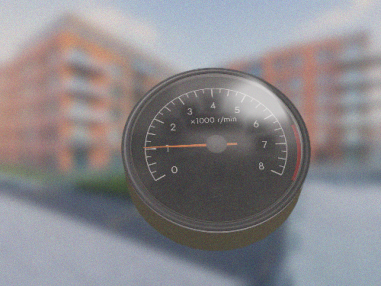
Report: rpm 1000
